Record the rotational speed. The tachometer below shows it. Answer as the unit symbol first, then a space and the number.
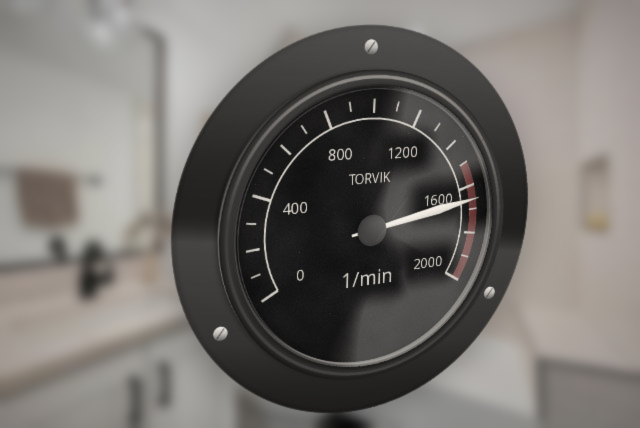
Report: rpm 1650
